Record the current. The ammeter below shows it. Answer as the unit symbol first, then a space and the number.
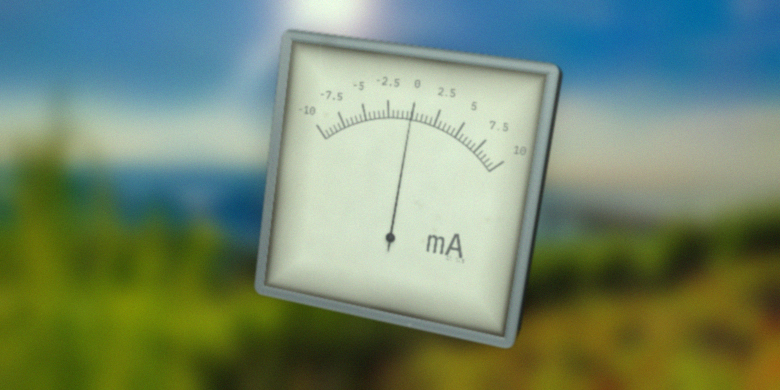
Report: mA 0
